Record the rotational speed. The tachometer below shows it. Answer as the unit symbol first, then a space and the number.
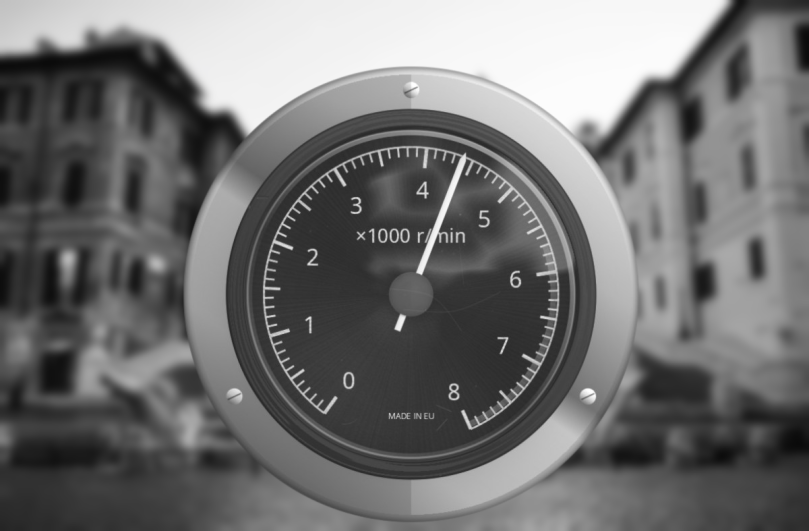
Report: rpm 4400
